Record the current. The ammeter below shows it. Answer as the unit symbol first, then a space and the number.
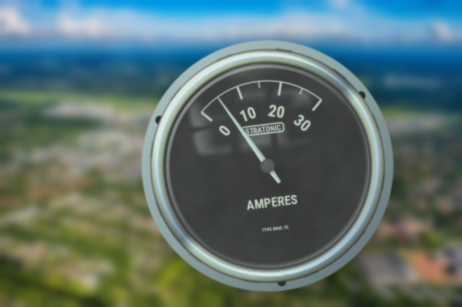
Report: A 5
